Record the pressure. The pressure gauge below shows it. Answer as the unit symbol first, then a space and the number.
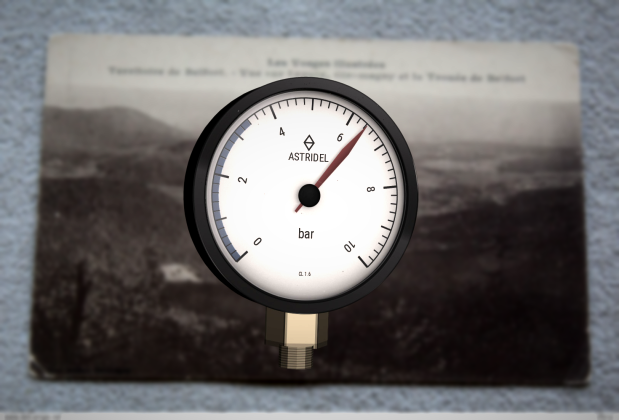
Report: bar 6.4
